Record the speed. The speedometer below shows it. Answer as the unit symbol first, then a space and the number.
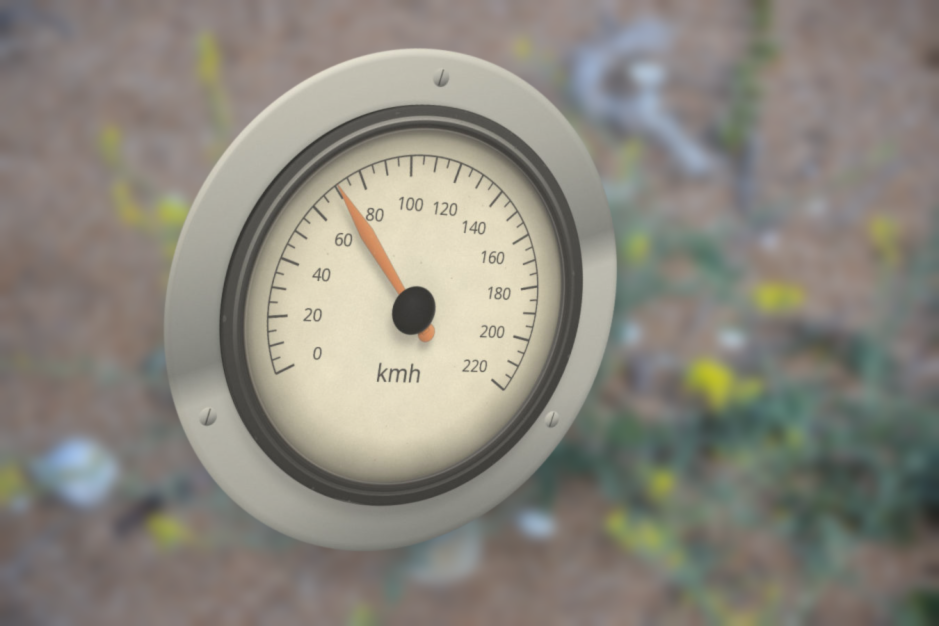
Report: km/h 70
